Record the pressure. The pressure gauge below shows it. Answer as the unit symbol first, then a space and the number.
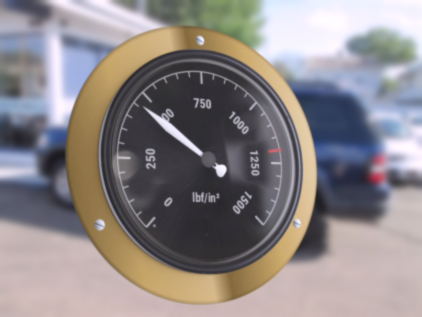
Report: psi 450
